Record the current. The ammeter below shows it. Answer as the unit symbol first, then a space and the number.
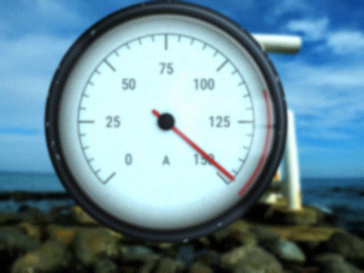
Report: A 147.5
